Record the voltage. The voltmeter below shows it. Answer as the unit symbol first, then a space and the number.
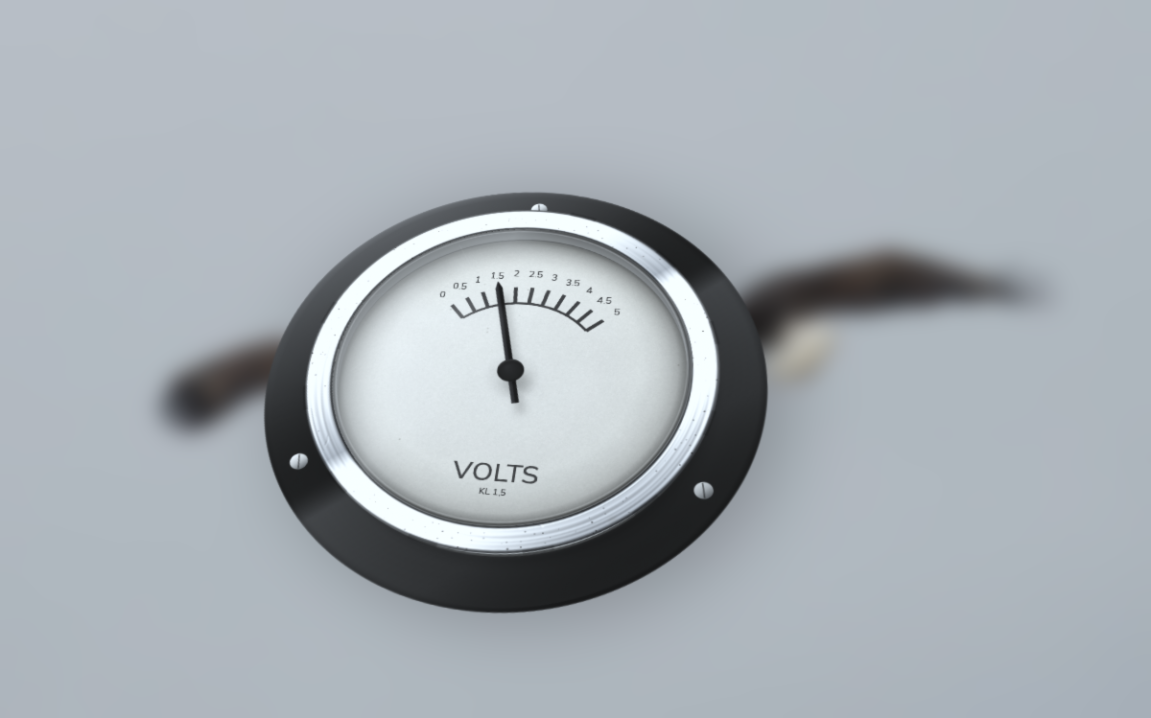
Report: V 1.5
